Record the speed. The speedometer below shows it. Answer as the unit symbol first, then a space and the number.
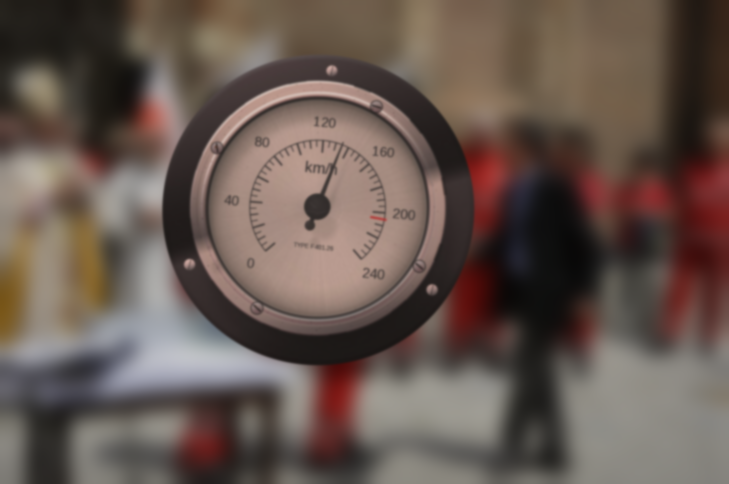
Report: km/h 135
